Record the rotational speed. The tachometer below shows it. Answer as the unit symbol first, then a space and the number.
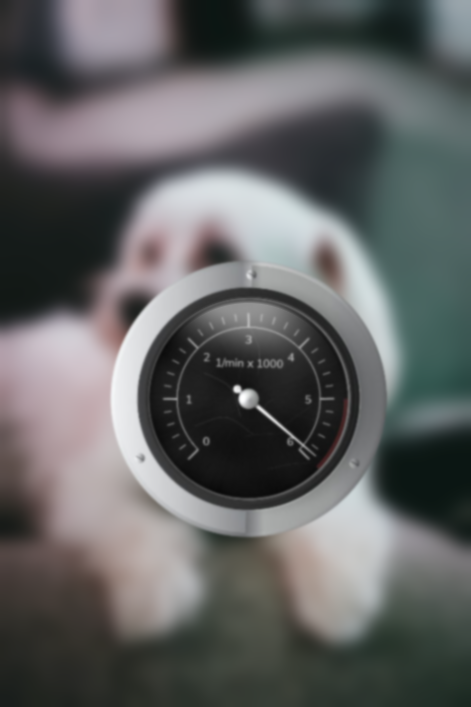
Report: rpm 5900
